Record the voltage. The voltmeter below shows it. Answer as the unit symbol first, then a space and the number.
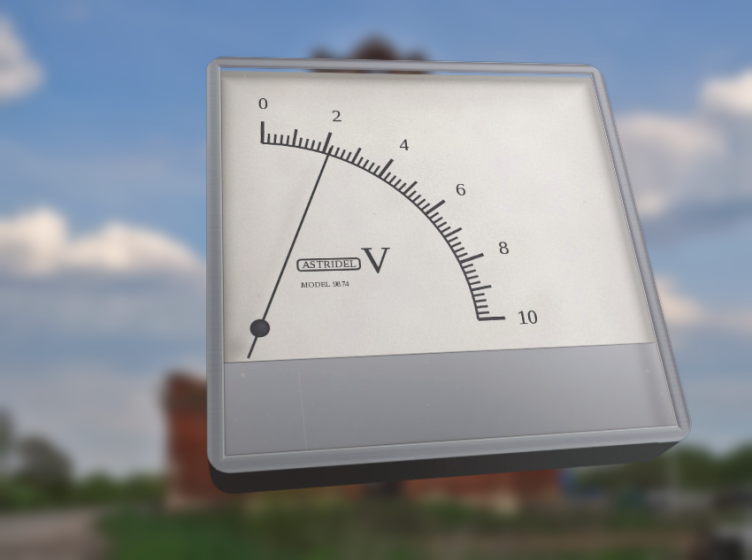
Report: V 2.2
